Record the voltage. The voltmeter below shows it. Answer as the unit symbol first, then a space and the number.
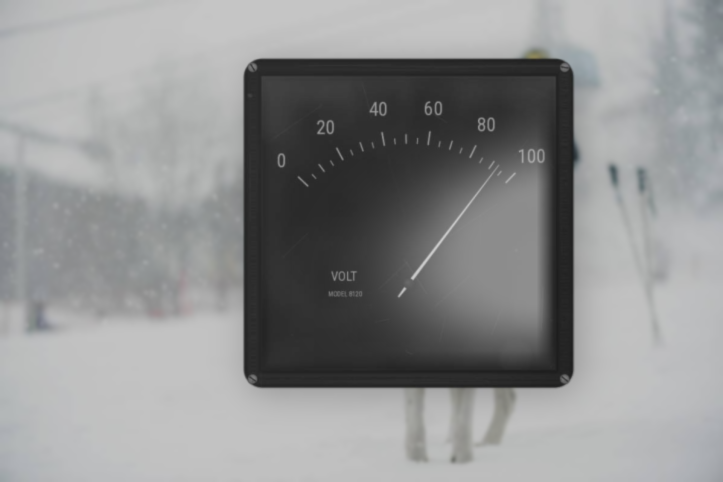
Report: V 92.5
